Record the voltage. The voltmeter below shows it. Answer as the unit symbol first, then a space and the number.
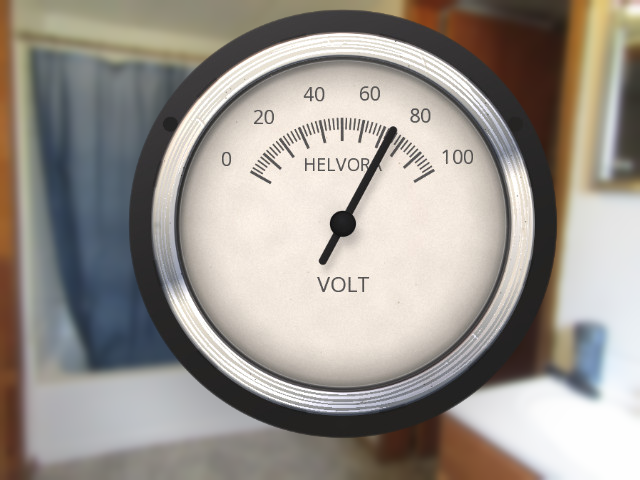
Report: V 74
